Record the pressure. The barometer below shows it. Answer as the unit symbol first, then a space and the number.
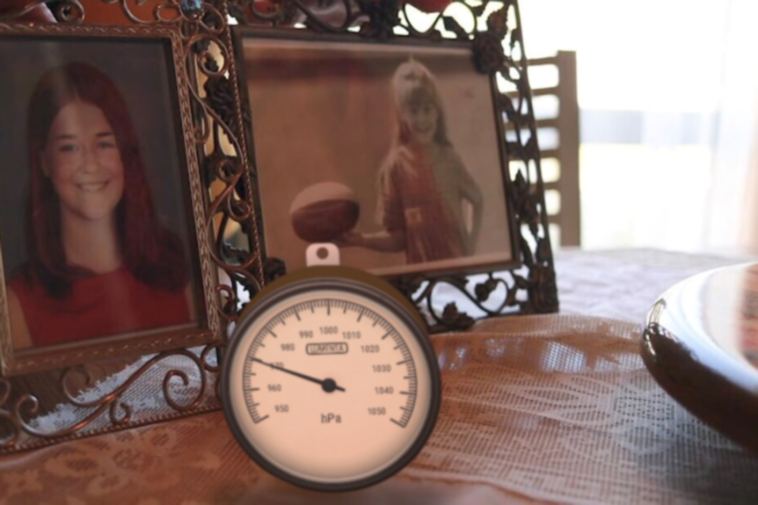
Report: hPa 970
